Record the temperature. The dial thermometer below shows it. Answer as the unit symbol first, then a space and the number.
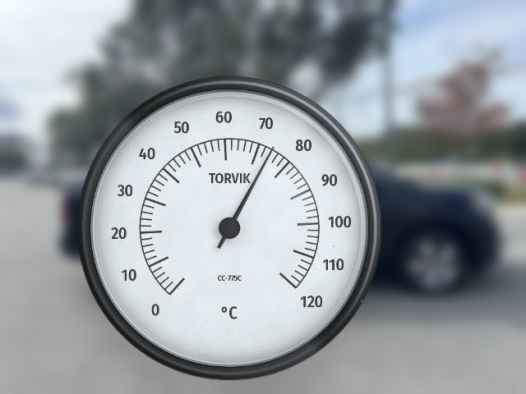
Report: °C 74
